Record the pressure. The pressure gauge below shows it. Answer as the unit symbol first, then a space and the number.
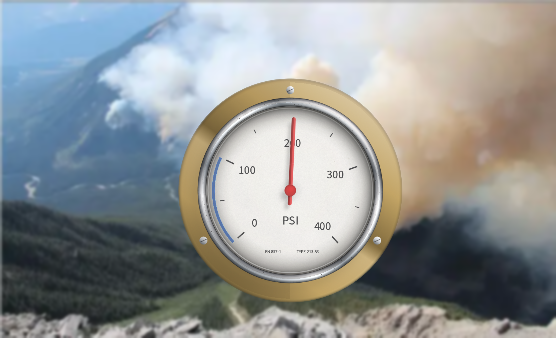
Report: psi 200
